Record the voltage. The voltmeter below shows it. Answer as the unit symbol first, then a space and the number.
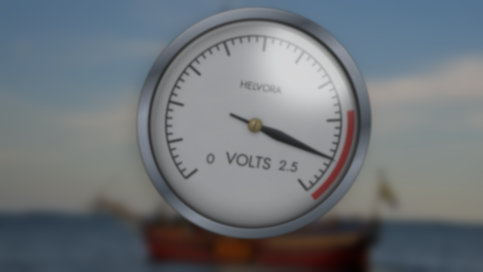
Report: V 2.25
